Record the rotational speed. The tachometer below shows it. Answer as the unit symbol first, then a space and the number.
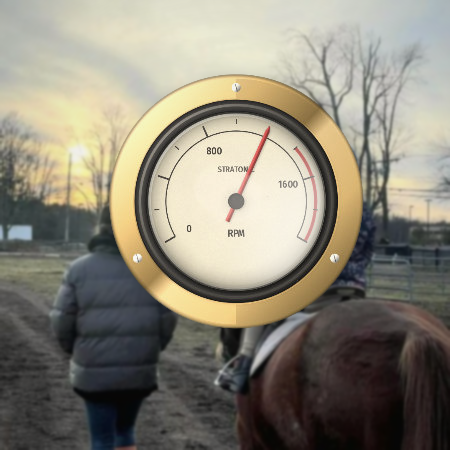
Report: rpm 1200
